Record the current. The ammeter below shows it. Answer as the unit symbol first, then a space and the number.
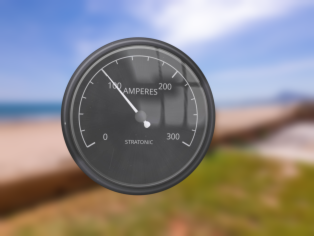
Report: A 100
